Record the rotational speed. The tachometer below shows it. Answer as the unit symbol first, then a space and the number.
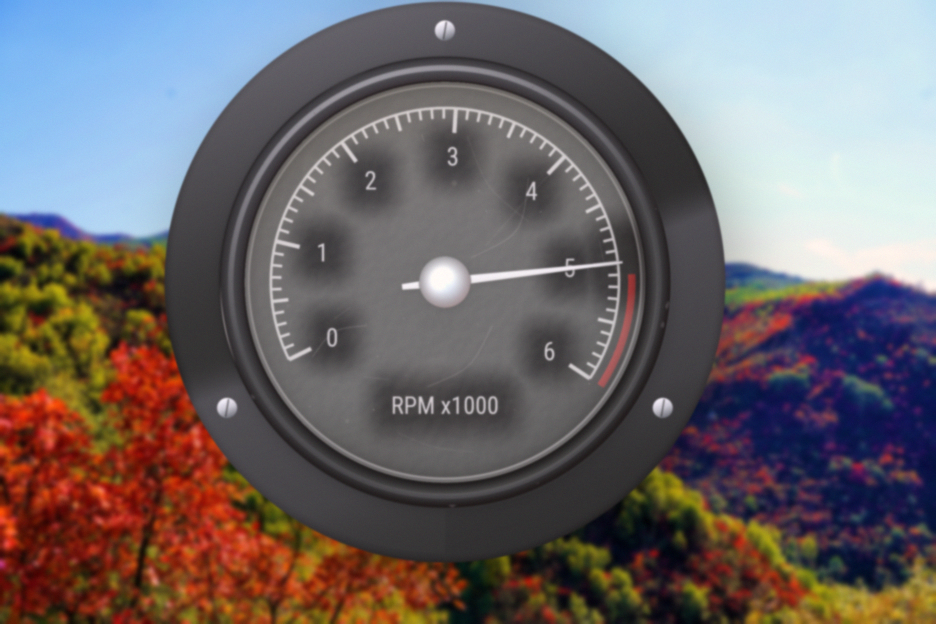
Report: rpm 5000
